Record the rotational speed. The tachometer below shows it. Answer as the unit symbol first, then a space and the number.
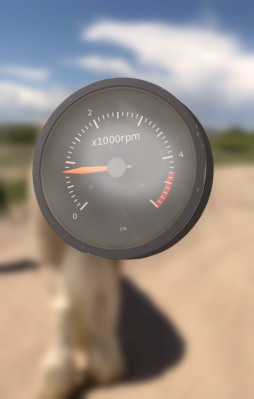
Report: rpm 800
